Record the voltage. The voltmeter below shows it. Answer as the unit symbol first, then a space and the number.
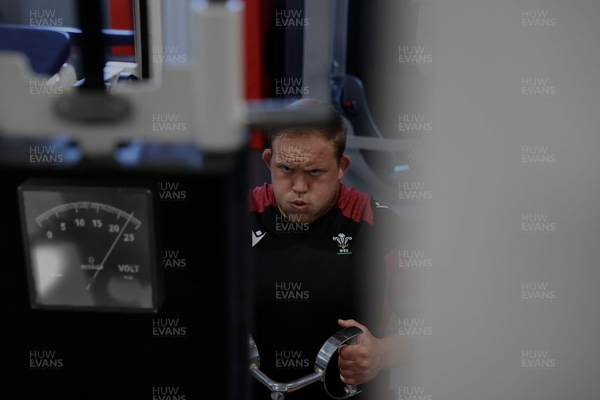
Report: V 22.5
